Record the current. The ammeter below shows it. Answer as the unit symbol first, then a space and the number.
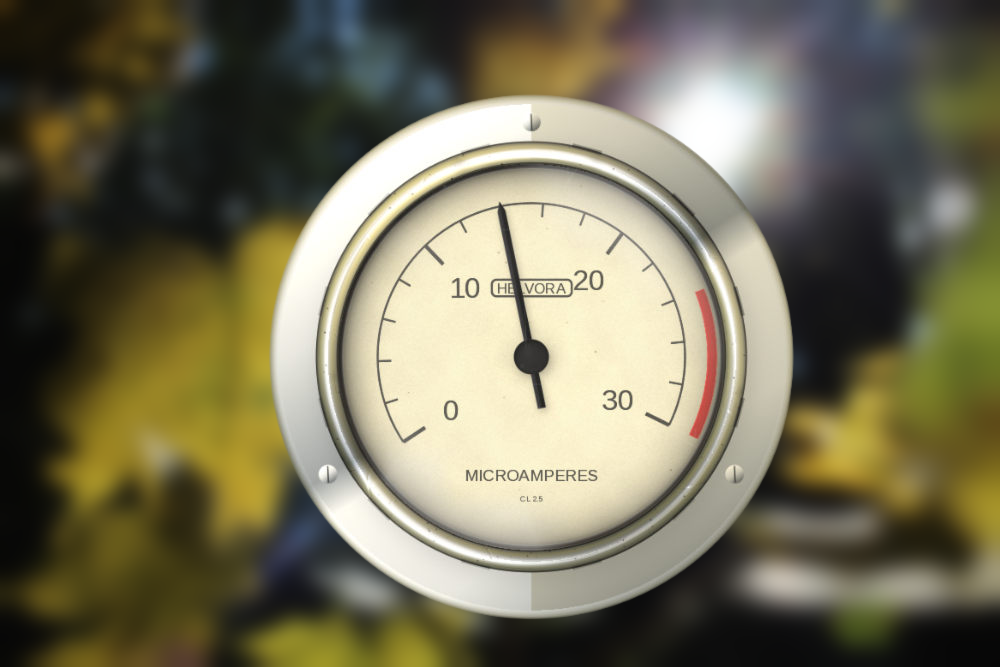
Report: µA 14
